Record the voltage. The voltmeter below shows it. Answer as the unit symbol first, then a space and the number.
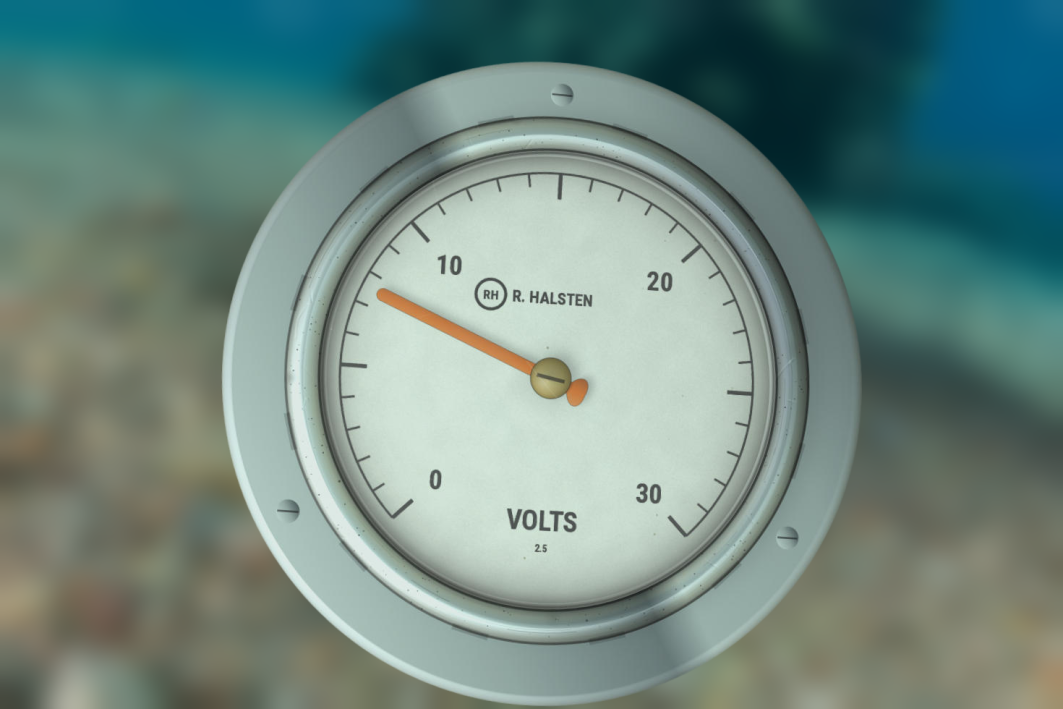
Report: V 7.5
